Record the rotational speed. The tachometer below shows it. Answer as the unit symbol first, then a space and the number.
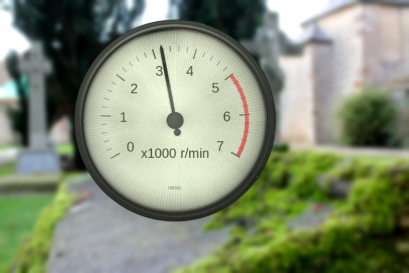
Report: rpm 3200
